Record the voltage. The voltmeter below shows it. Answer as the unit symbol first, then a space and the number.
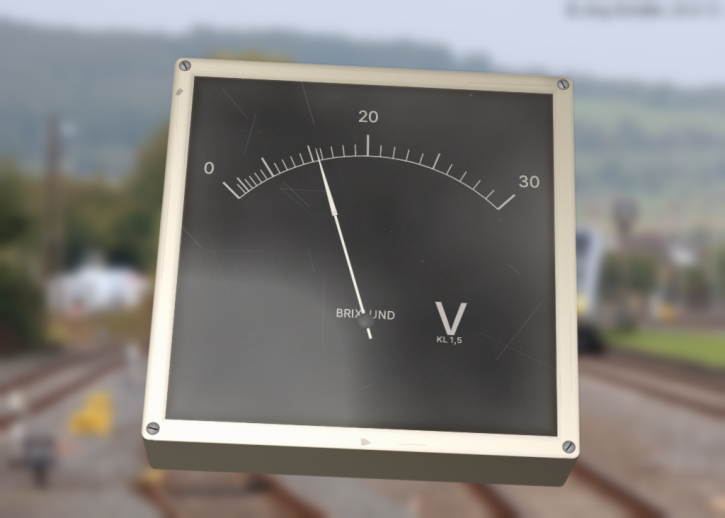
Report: V 15.5
